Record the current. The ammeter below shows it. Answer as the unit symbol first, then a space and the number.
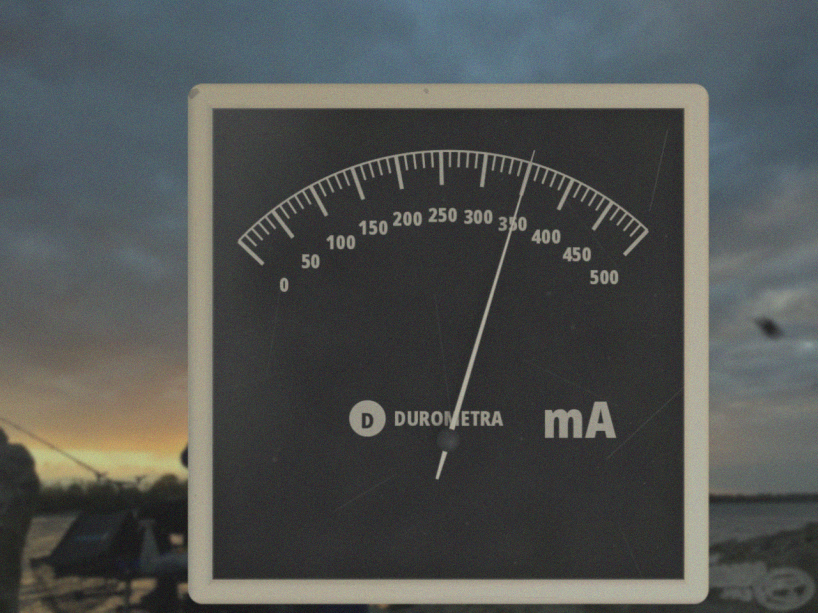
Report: mA 350
